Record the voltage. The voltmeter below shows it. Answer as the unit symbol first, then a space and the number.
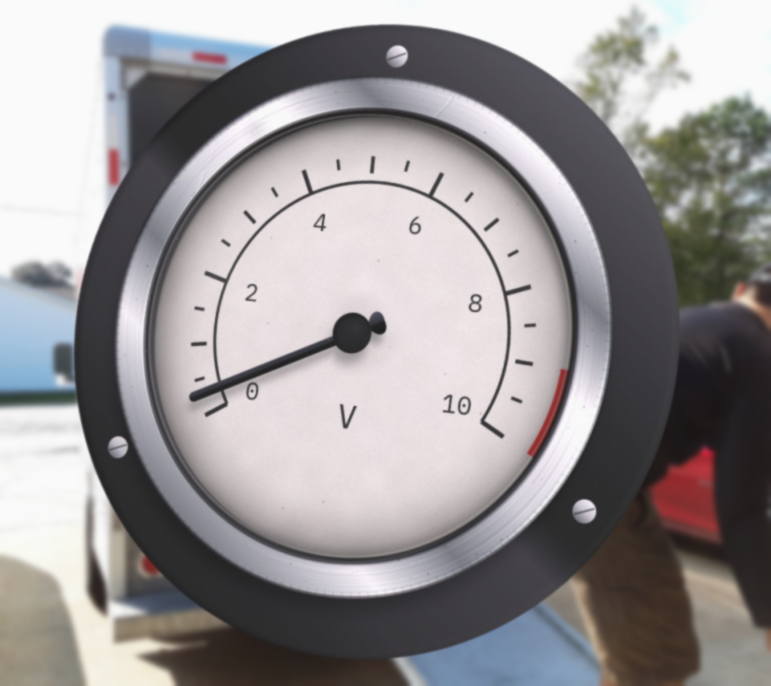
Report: V 0.25
